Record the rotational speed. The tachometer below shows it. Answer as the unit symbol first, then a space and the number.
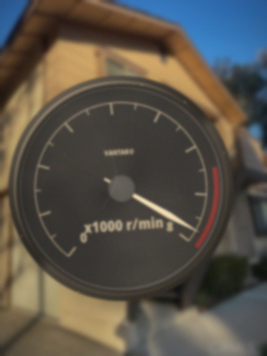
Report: rpm 7750
